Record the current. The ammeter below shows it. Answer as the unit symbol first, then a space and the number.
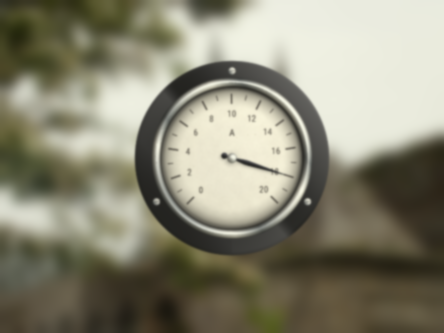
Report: A 18
